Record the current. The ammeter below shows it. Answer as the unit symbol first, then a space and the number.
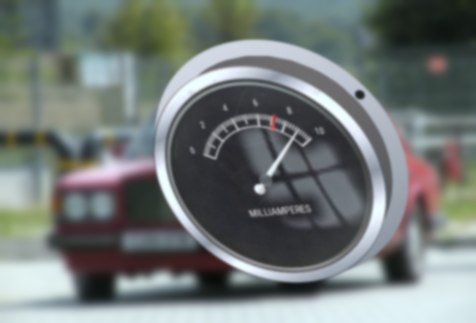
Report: mA 9
